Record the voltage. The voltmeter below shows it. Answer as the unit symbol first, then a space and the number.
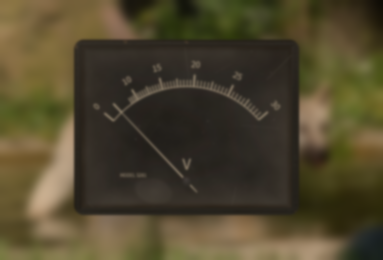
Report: V 5
